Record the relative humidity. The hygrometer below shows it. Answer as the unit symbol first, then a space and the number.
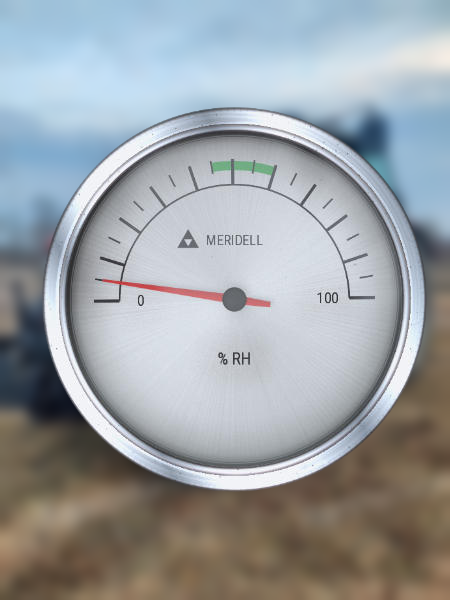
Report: % 5
